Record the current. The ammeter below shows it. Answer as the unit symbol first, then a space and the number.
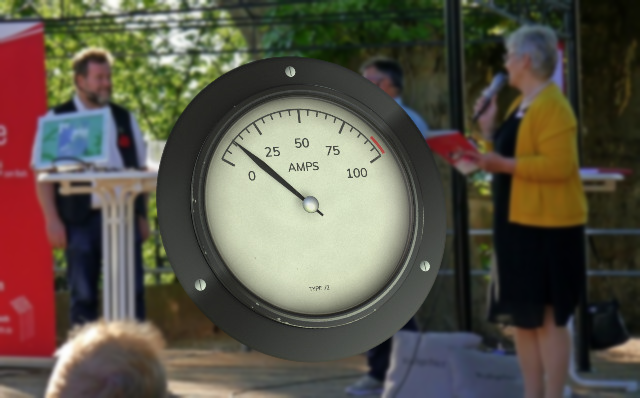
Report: A 10
